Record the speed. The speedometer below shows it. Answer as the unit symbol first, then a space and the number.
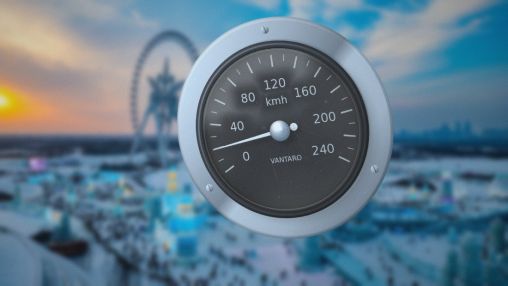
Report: km/h 20
